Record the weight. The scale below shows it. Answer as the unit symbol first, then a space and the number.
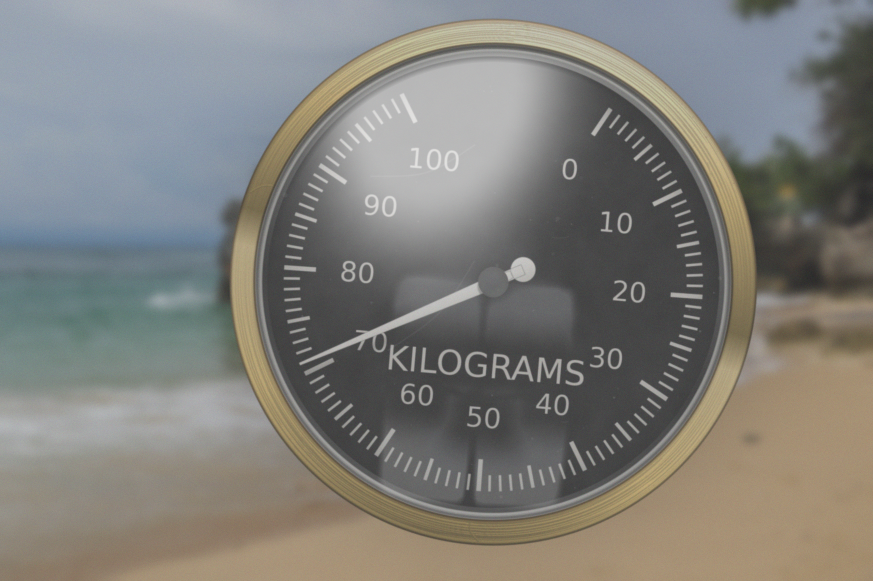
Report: kg 71
